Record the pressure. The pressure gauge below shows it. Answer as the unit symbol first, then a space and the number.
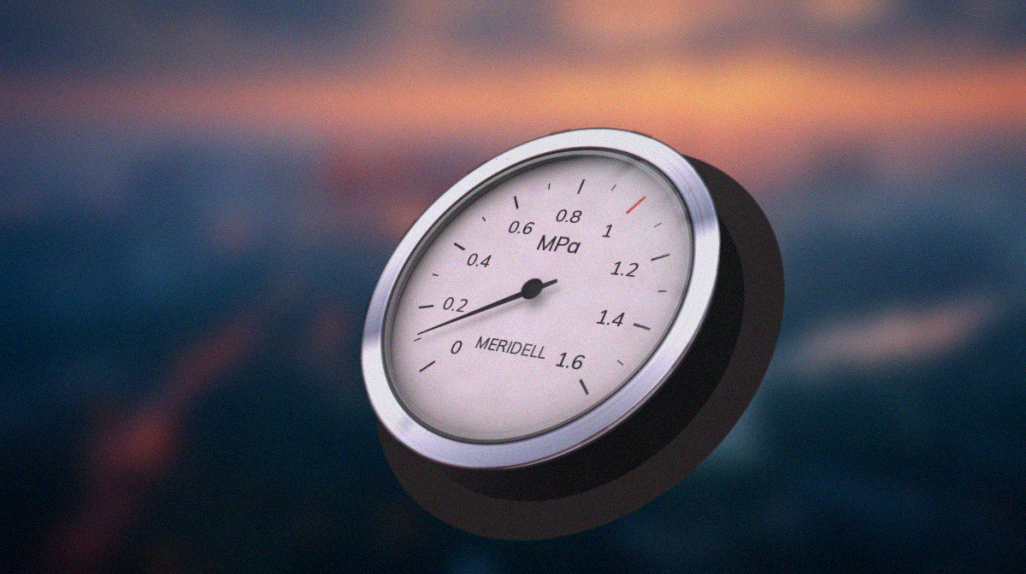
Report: MPa 0.1
